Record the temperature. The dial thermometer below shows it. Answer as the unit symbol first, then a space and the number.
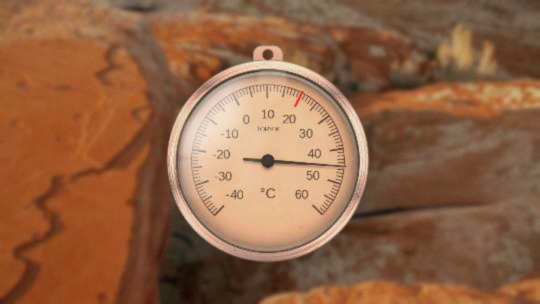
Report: °C 45
